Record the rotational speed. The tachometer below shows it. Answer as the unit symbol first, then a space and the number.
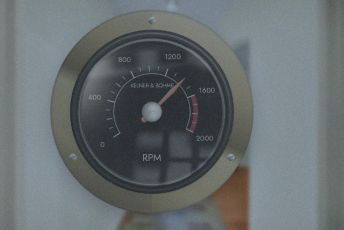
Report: rpm 1400
